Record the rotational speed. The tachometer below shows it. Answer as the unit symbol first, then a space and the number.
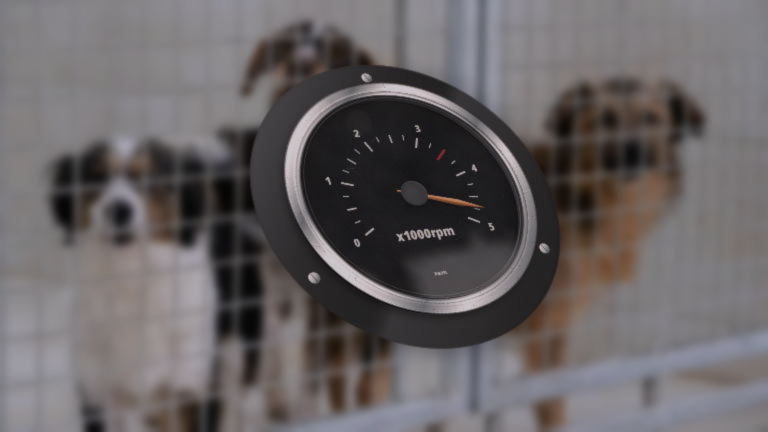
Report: rpm 4750
